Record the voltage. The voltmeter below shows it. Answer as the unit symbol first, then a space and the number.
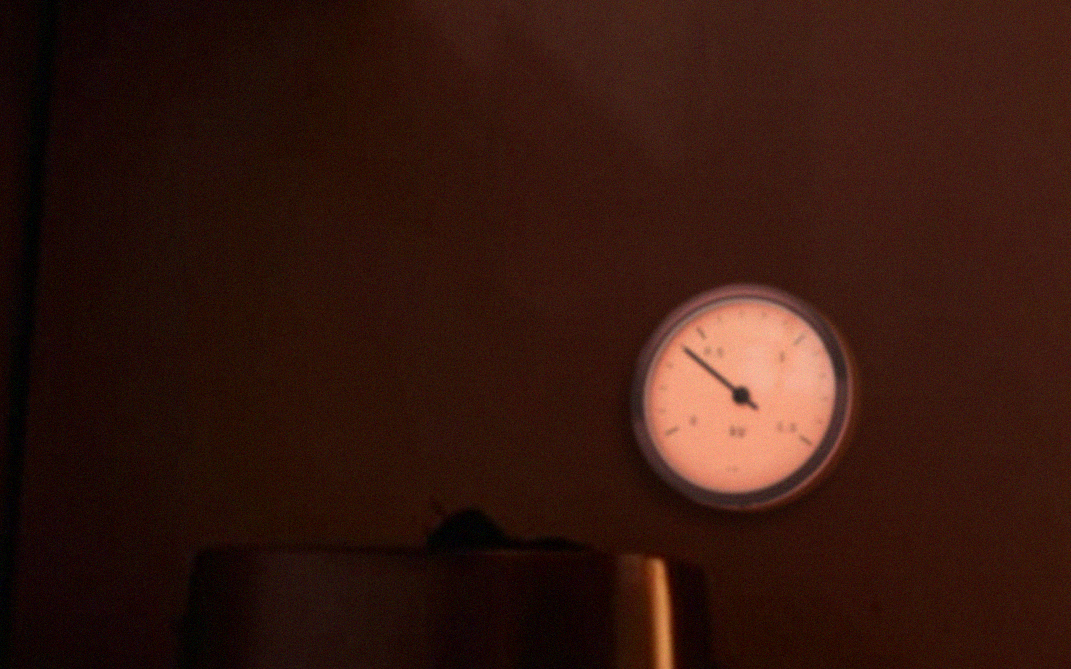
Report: kV 0.4
